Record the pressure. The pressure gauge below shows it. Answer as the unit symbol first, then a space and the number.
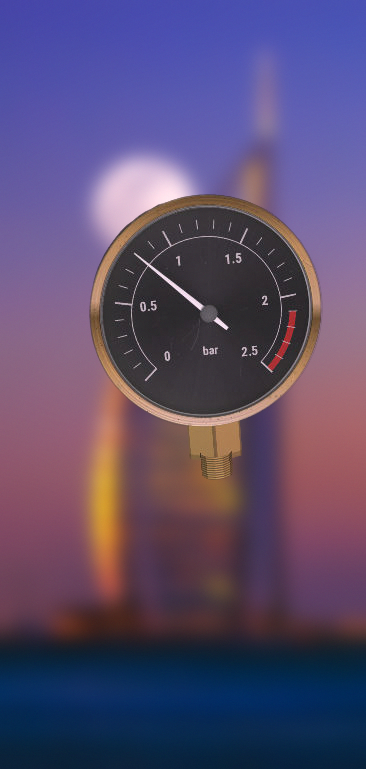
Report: bar 0.8
